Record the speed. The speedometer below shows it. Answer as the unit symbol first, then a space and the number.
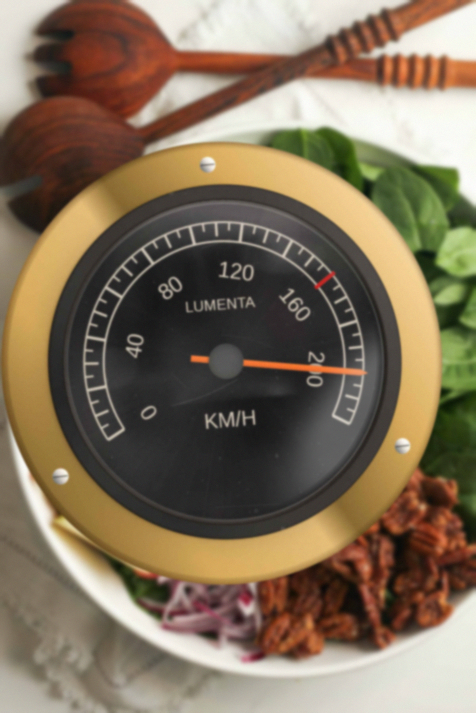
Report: km/h 200
